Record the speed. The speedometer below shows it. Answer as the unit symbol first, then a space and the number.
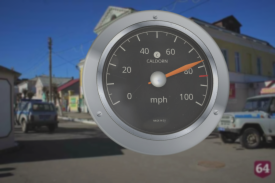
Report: mph 77.5
